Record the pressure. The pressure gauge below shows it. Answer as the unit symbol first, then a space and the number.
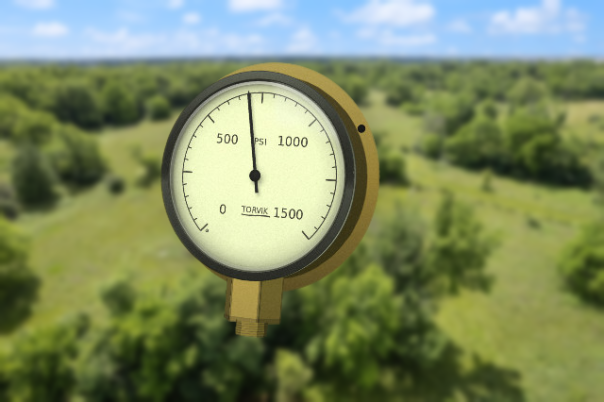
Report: psi 700
